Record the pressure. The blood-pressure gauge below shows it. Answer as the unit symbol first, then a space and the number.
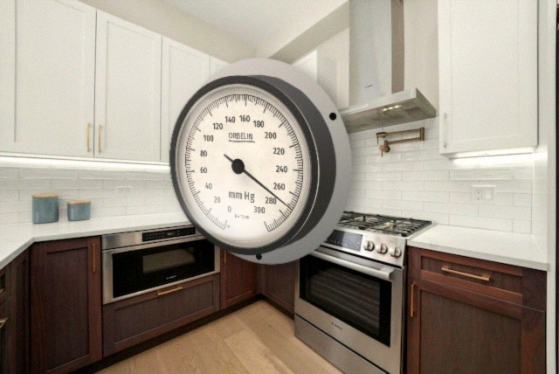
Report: mmHg 270
